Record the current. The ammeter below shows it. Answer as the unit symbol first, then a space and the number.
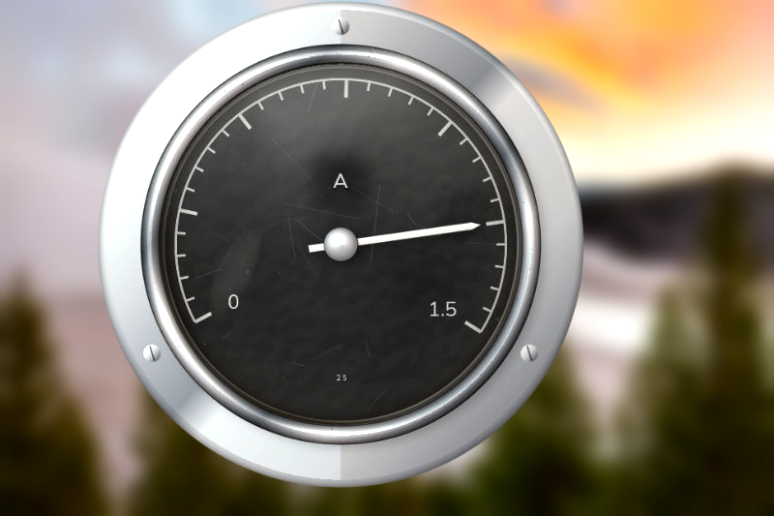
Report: A 1.25
